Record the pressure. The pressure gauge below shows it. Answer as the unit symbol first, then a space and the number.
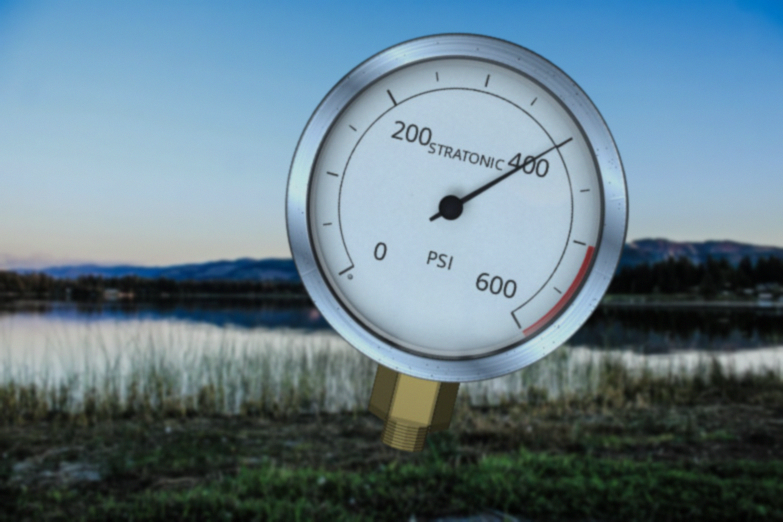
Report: psi 400
